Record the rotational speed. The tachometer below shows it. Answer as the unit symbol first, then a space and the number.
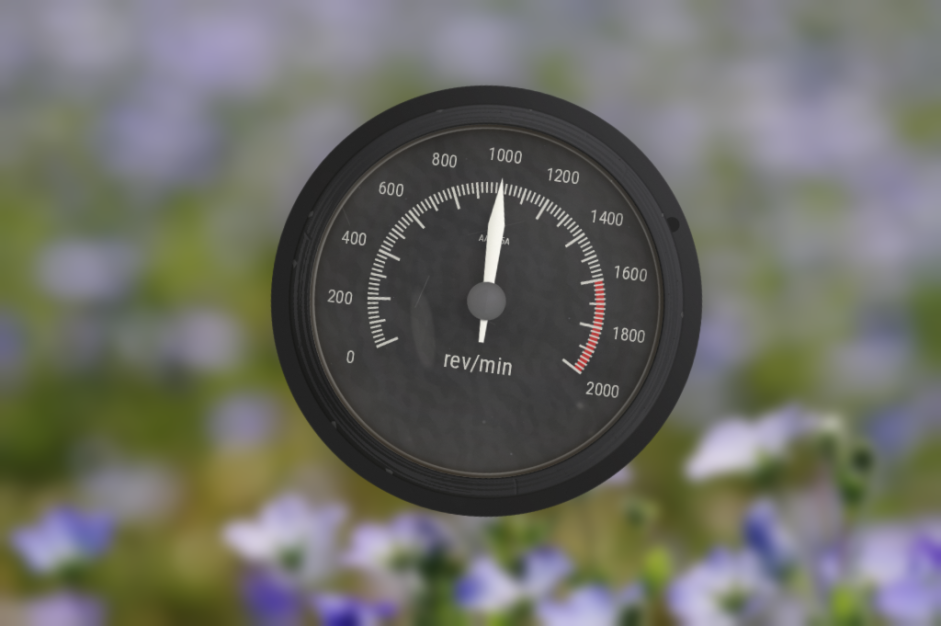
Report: rpm 1000
